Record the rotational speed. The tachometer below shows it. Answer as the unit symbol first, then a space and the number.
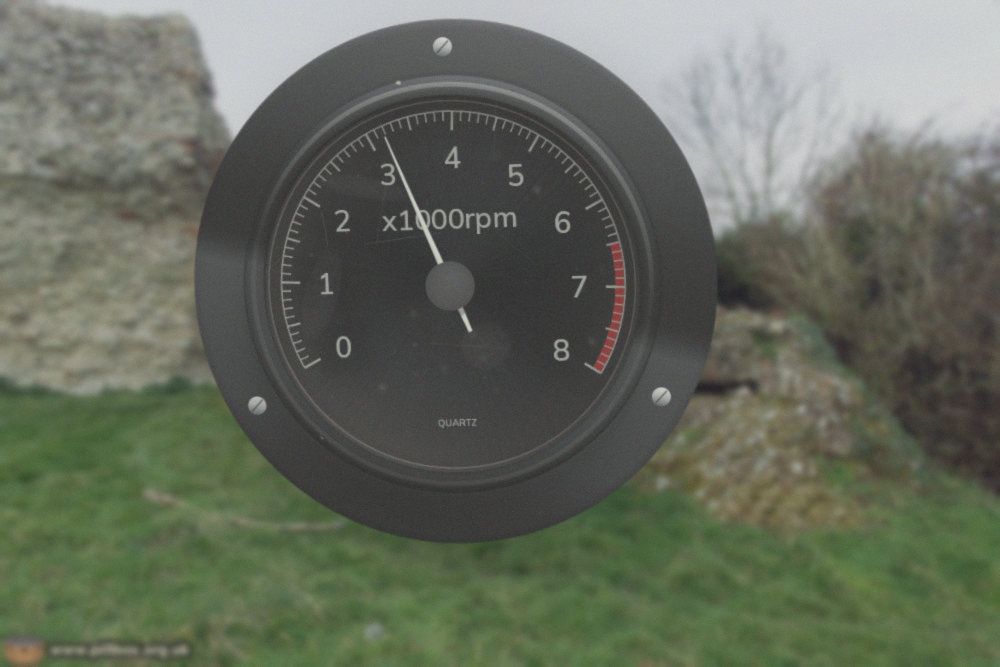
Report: rpm 3200
